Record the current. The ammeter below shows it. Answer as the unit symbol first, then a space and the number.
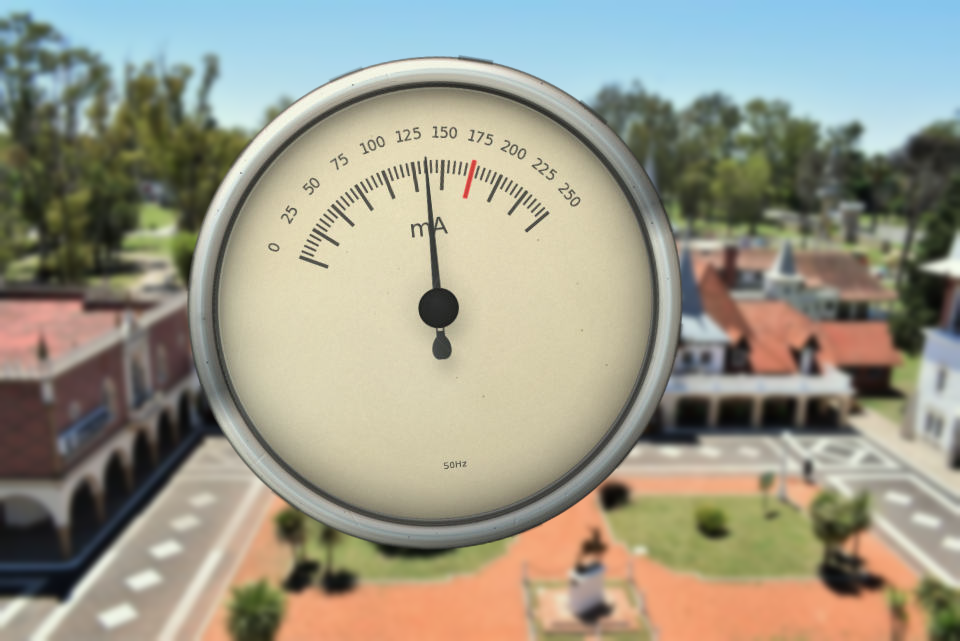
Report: mA 135
